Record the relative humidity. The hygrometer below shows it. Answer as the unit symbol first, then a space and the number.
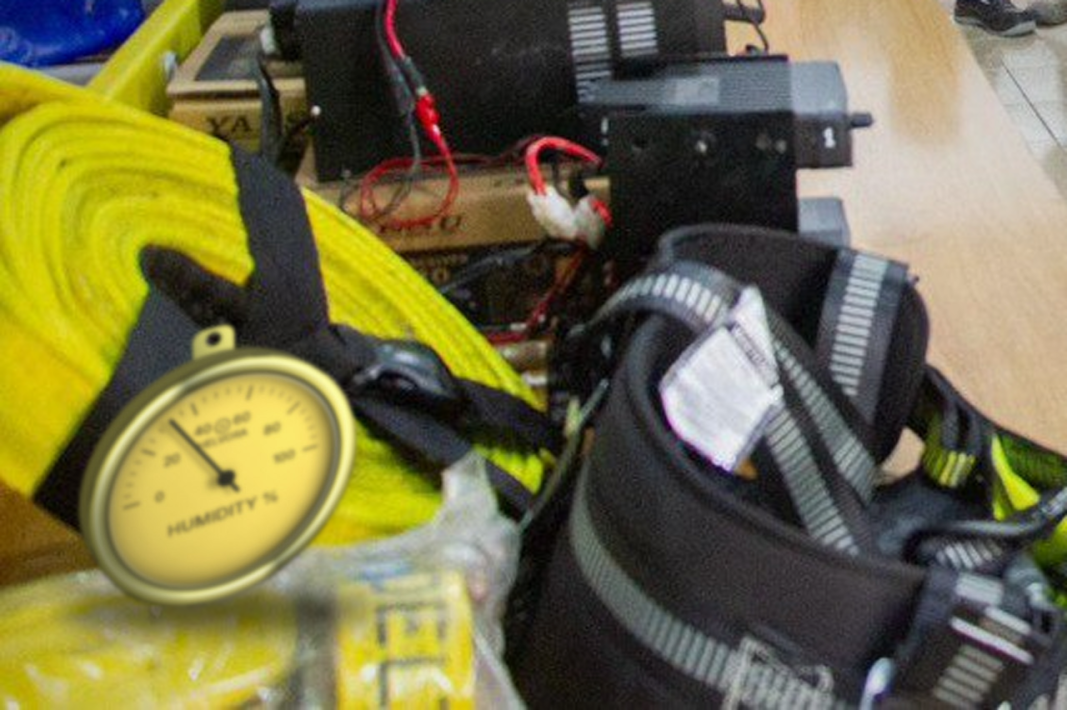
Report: % 32
